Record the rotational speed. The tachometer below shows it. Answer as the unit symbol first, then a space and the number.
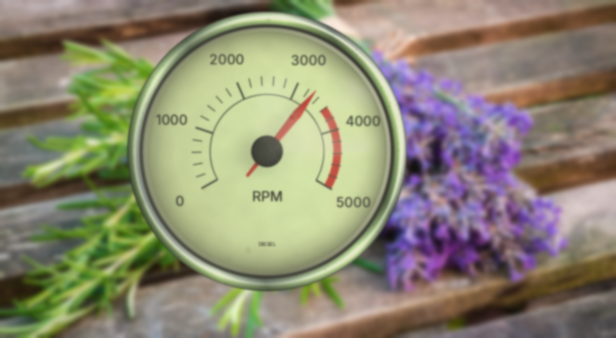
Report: rpm 3300
